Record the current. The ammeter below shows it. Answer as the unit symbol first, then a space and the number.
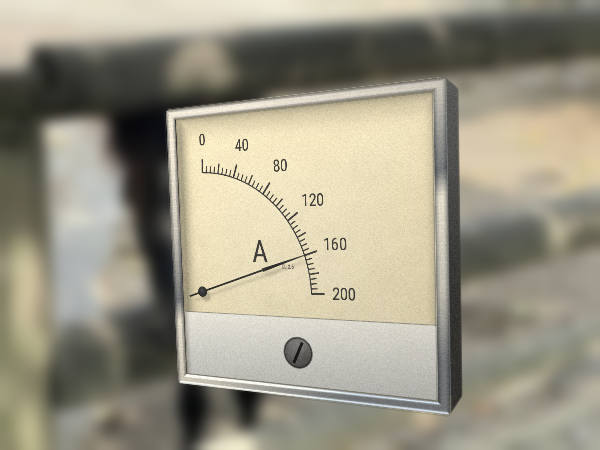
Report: A 160
